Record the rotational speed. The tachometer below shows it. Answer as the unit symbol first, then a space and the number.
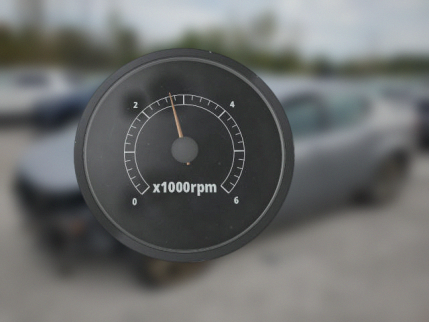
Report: rpm 2700
